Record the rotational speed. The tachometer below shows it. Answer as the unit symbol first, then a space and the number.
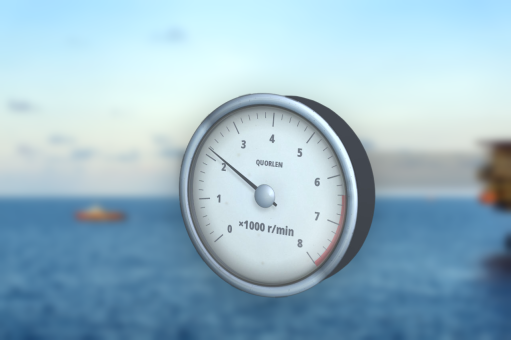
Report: rpm 2200
